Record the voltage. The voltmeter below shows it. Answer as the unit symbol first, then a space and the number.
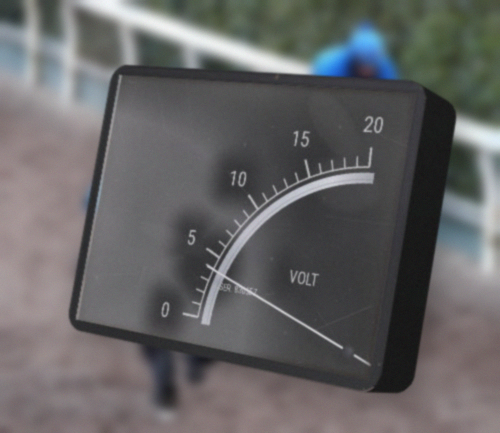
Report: V 4
